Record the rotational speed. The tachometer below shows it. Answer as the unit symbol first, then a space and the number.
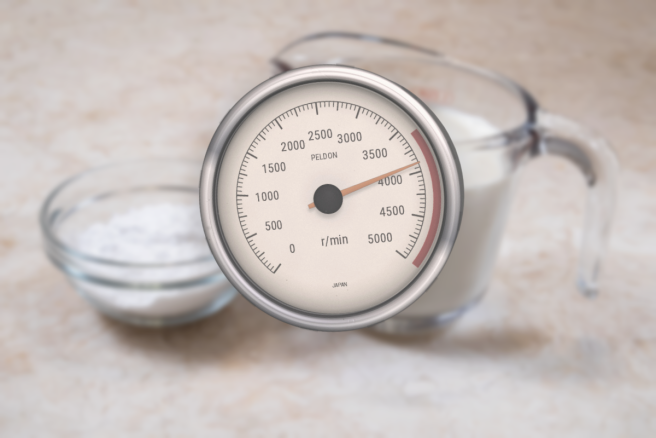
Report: rpm 3900
